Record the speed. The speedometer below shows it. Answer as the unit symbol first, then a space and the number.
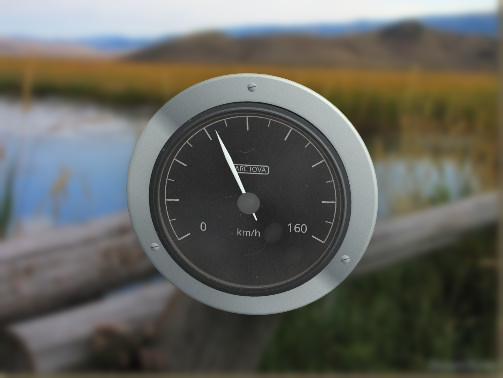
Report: km/h 65
